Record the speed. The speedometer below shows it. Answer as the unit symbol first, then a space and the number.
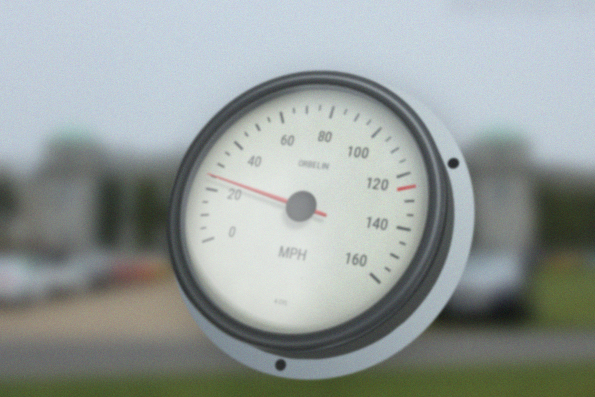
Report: mph 25
